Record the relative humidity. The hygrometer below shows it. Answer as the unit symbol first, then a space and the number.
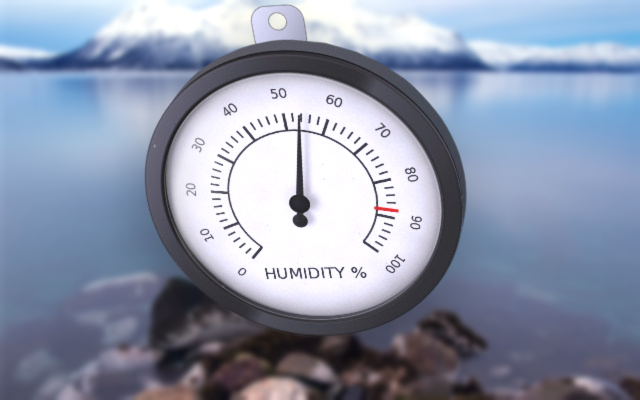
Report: % 54
